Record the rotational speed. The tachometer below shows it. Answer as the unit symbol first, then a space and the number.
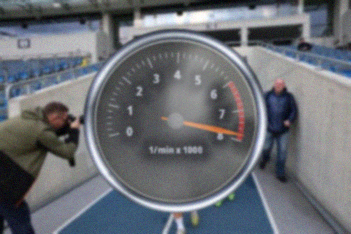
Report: rpm 7800
